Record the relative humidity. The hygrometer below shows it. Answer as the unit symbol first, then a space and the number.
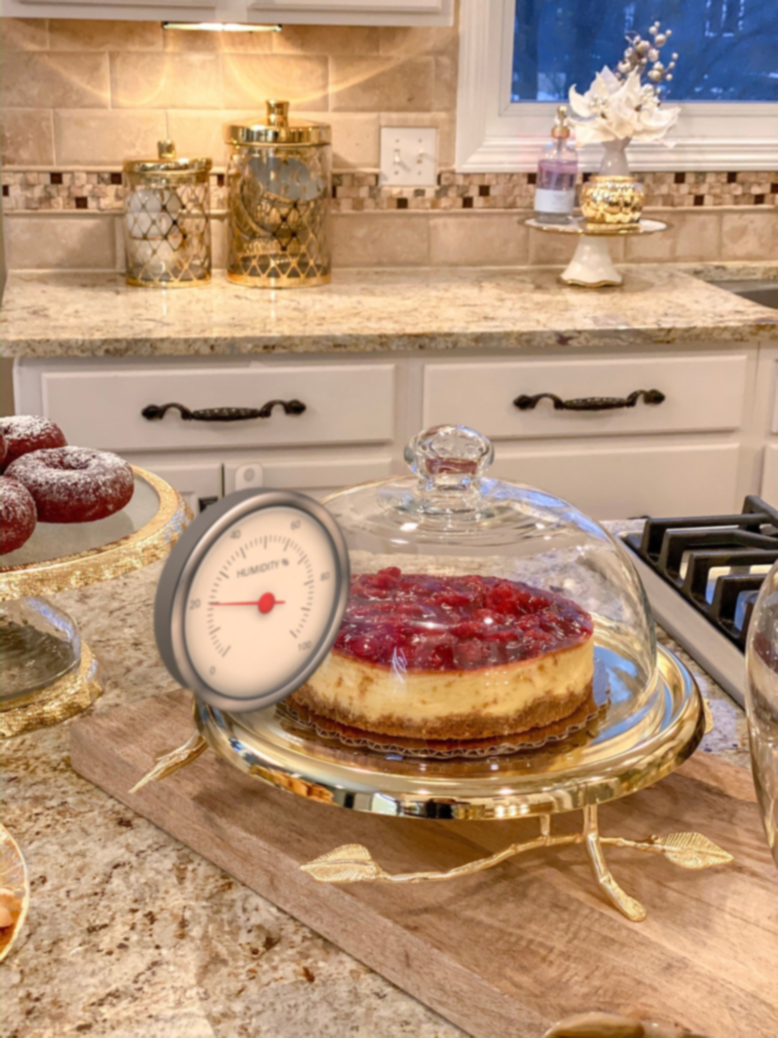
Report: % 20
